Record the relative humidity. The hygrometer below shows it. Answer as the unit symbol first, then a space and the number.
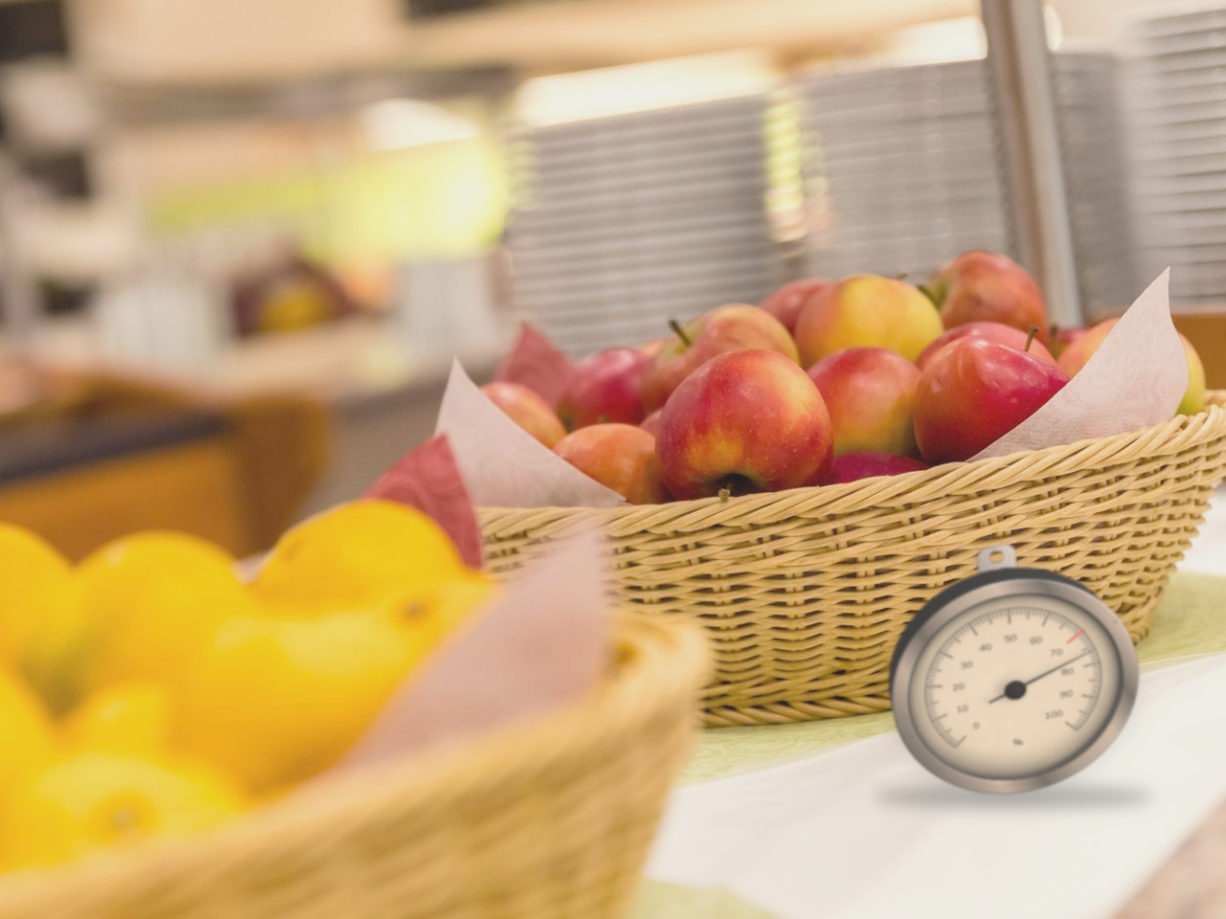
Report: % 75
